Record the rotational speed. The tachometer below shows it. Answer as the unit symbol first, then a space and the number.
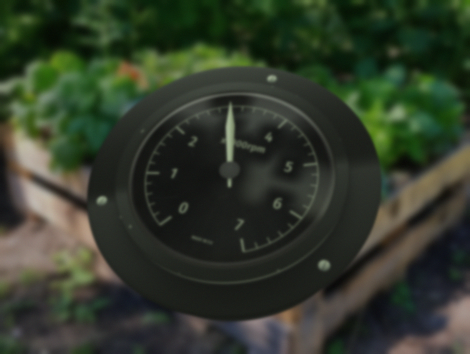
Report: rpm 3000
